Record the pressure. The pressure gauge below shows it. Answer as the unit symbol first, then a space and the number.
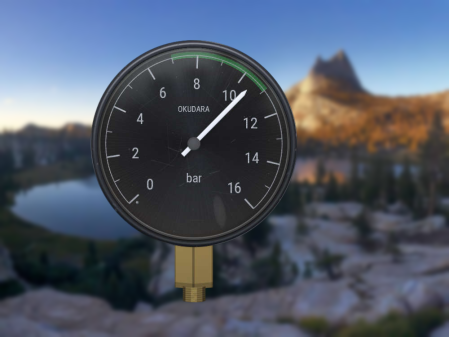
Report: bar 10.5
